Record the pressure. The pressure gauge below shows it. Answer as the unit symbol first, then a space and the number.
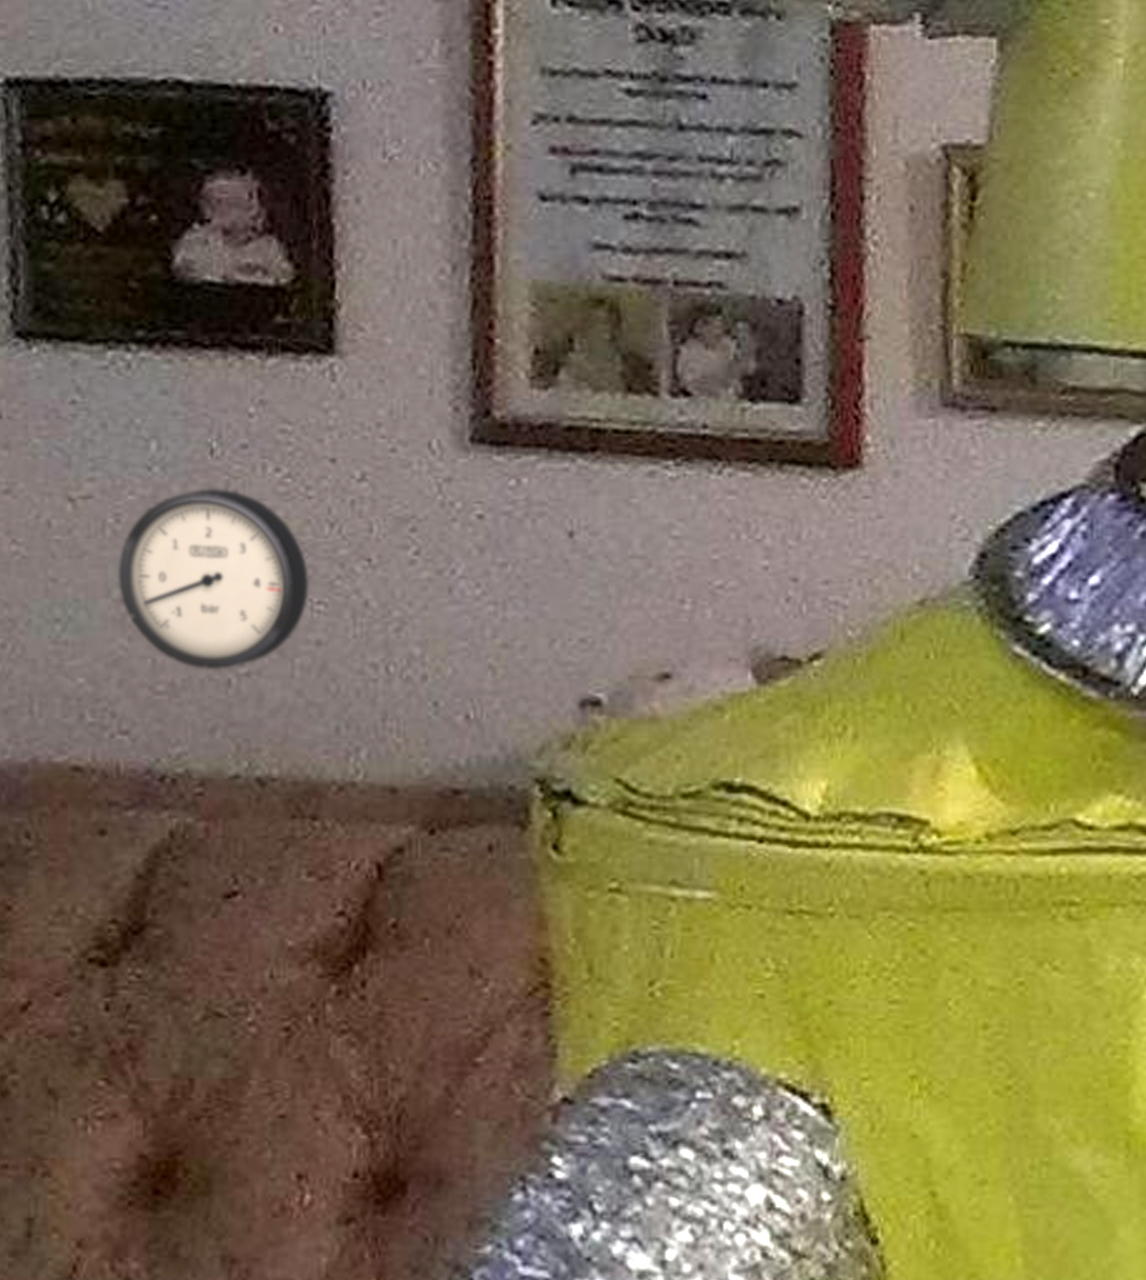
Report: bar -0.5
